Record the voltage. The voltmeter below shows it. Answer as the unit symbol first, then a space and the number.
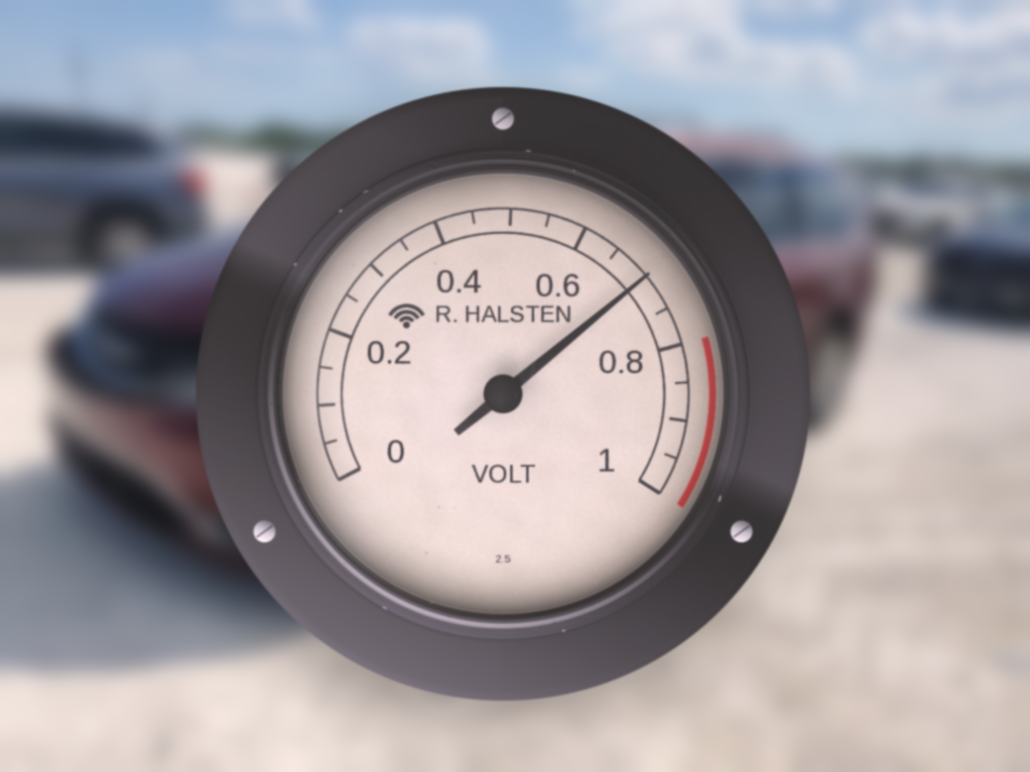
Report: V 0.7
